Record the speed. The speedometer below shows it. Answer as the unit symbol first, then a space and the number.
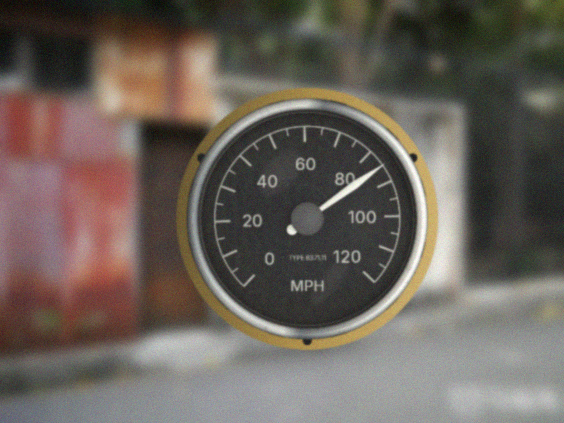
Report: mph 85
